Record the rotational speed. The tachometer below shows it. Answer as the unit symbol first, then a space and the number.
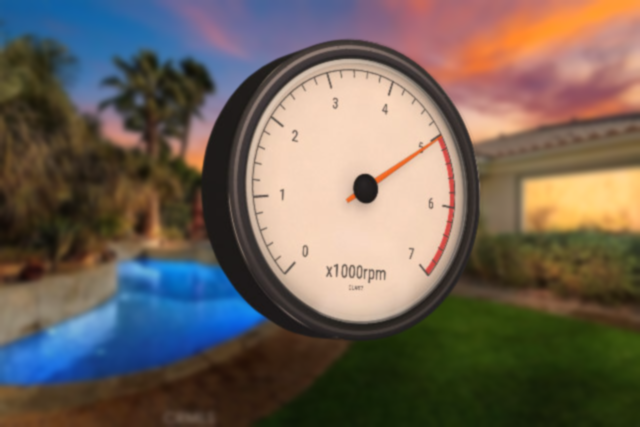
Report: rpm 5000
